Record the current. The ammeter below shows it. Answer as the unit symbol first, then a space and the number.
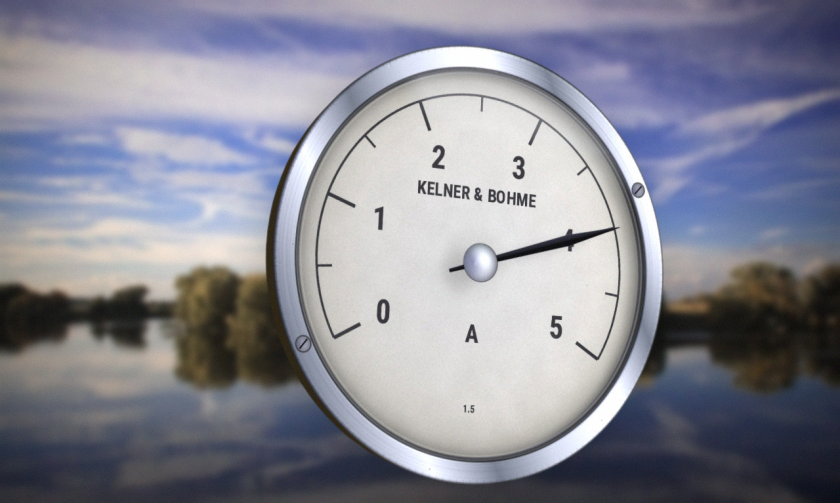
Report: A 4
